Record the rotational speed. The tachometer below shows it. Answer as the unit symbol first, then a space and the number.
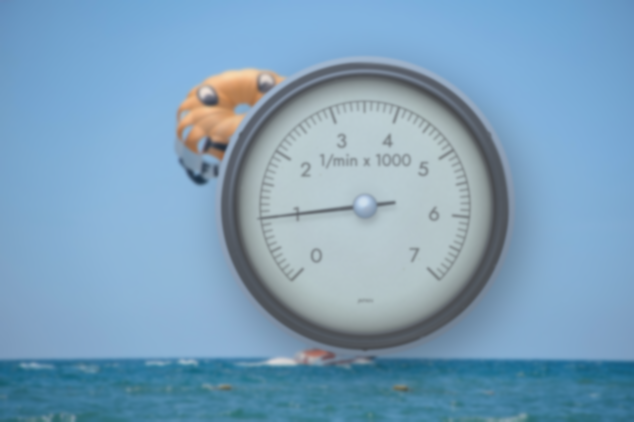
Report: rpm 1000
